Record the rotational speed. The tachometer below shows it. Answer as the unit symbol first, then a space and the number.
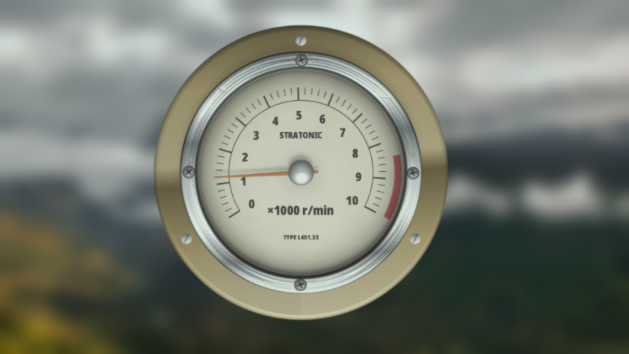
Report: rpm 1200
